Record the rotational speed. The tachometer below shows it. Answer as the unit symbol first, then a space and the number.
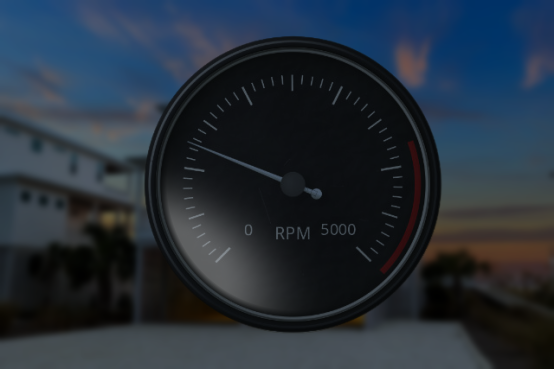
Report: rpm 1250
